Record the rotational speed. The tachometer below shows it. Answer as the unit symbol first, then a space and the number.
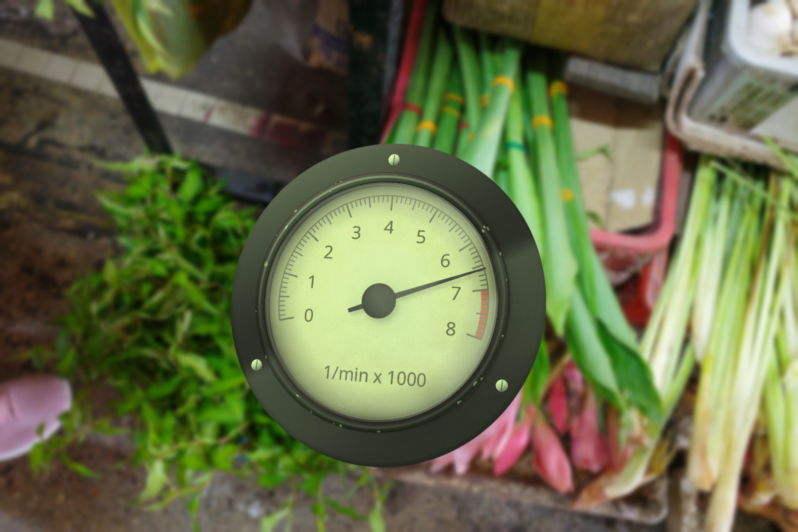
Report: rpm 6600
